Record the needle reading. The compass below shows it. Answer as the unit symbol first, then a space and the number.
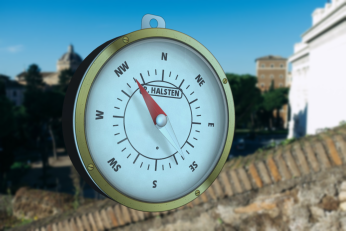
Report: ° 320
